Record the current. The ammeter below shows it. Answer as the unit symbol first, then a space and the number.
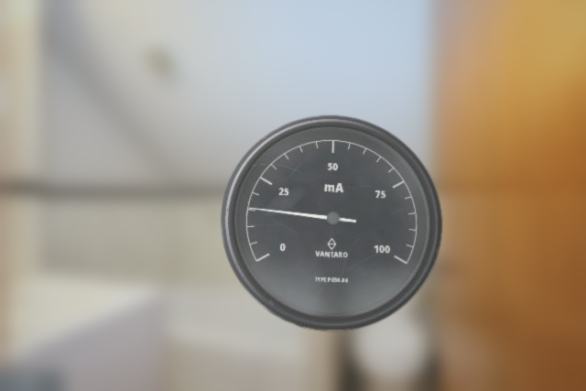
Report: mA 15
